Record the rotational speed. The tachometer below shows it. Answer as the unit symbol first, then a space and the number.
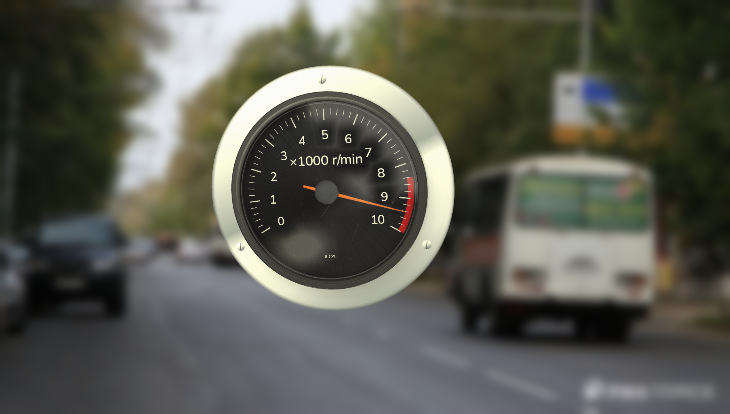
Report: rpm 9400
